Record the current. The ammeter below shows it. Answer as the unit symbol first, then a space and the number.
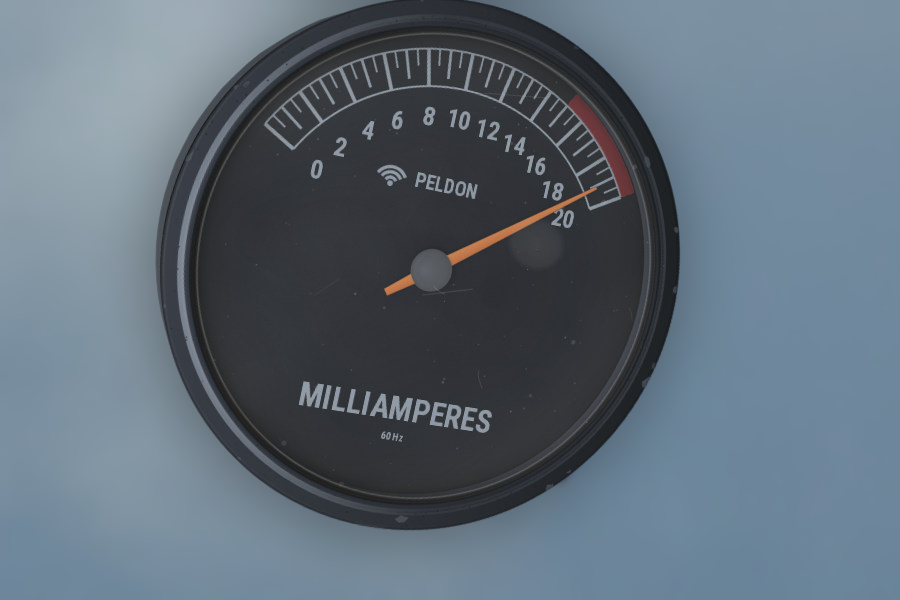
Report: mA 19
